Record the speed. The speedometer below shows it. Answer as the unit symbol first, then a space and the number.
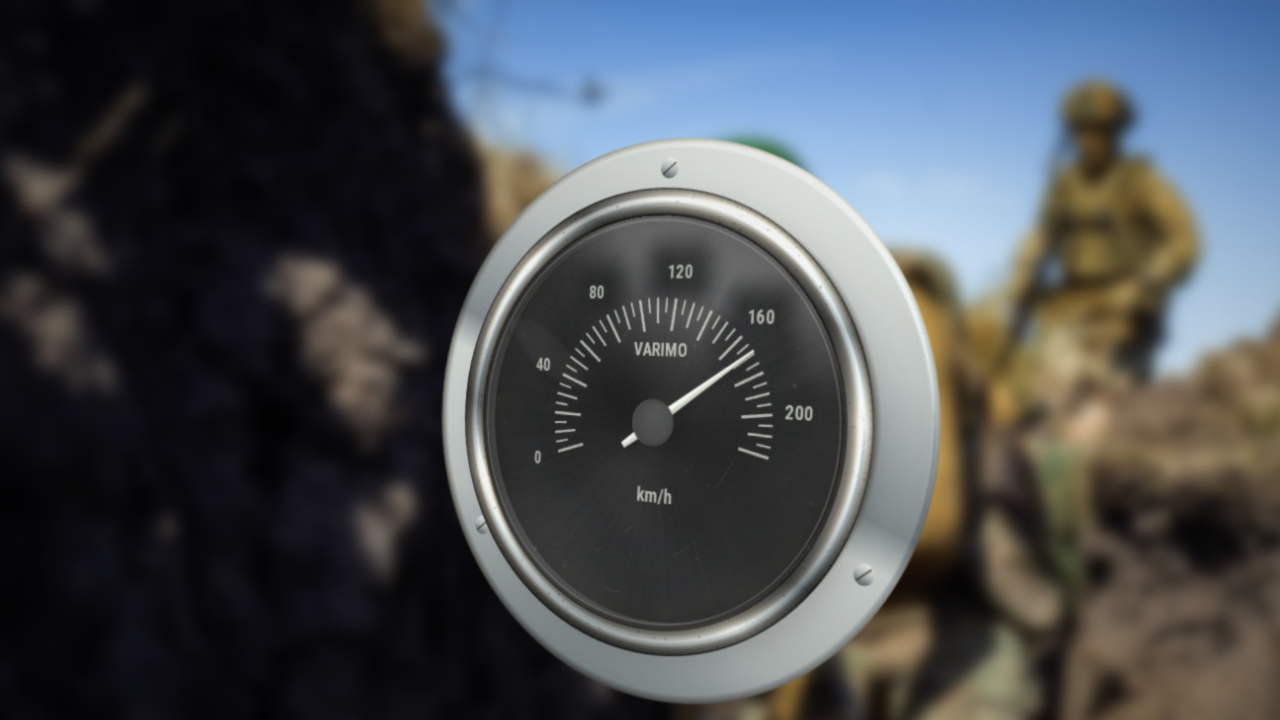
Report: km/h 170
